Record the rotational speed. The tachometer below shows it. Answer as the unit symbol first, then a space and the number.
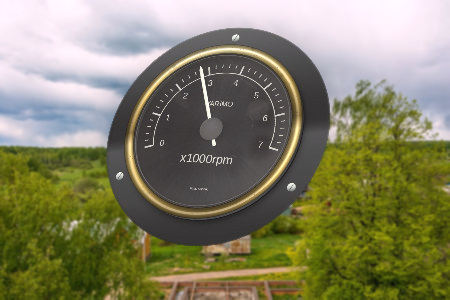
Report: rpm 2800
